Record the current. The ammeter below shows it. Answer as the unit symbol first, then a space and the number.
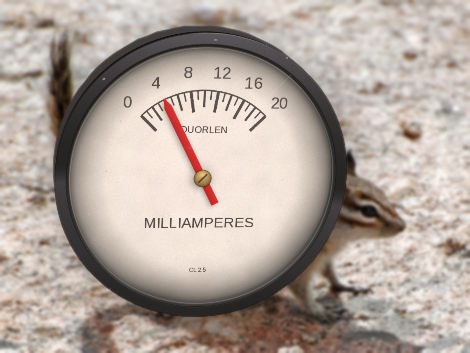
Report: mA 4
